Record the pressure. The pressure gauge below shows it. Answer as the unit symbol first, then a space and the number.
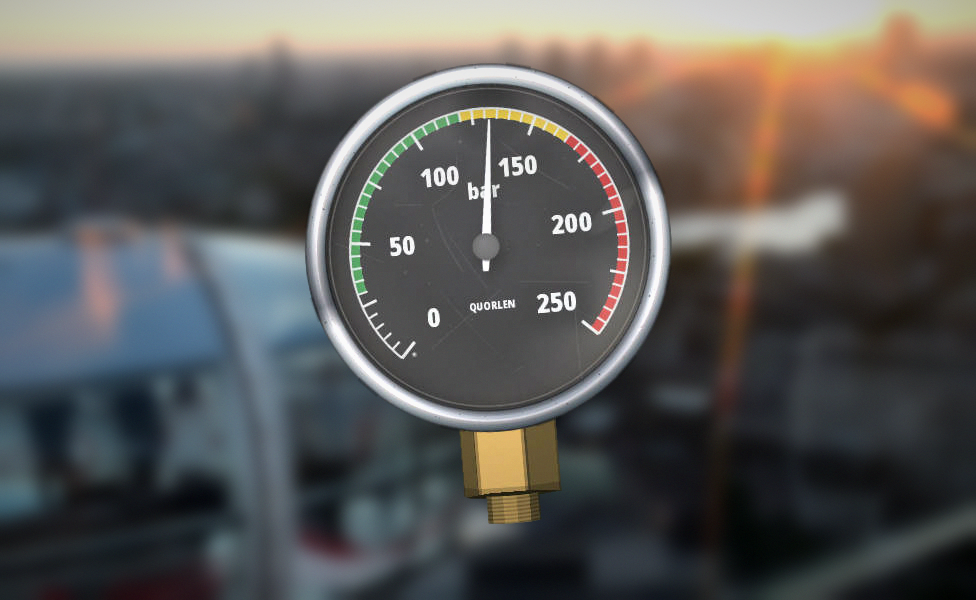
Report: bar 132.5
